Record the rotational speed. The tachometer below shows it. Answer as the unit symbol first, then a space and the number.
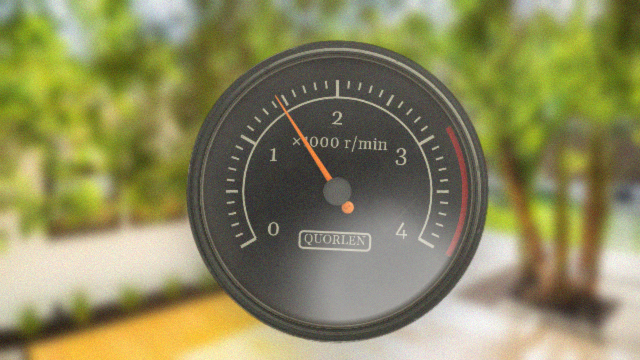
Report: rpm 1450
